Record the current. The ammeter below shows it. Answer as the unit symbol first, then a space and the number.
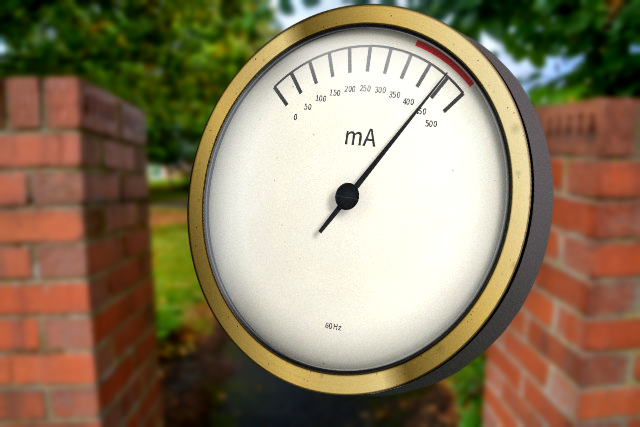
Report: mA 450
